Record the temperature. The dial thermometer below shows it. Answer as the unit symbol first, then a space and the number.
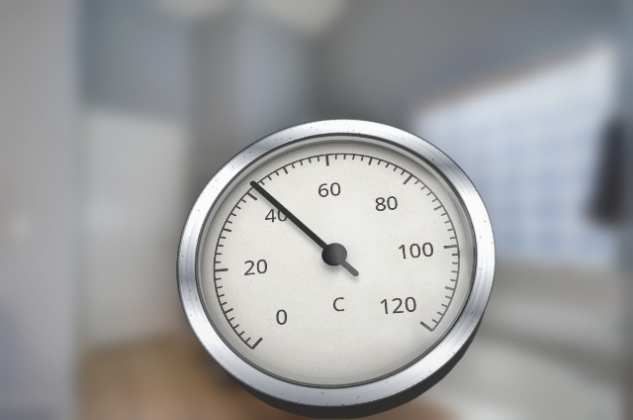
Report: °C 42
